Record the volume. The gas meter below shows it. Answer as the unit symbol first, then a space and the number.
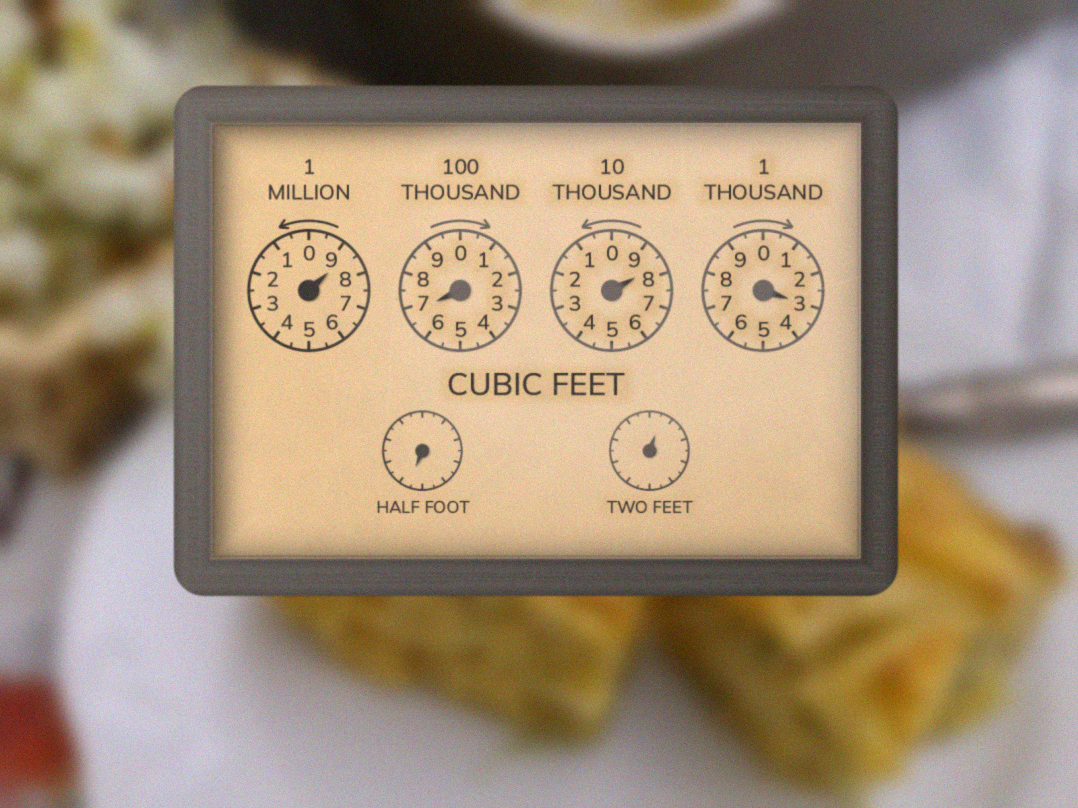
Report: ft³ 868300
